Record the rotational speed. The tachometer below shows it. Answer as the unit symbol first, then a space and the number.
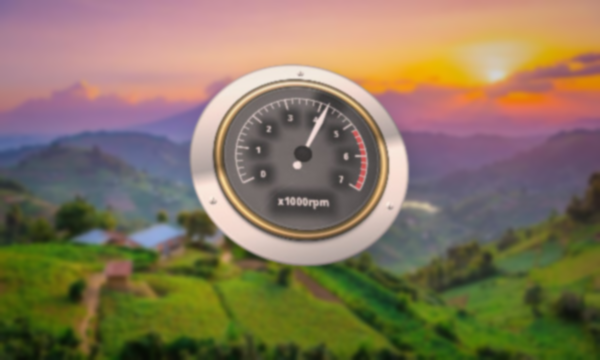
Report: rpm 4200
